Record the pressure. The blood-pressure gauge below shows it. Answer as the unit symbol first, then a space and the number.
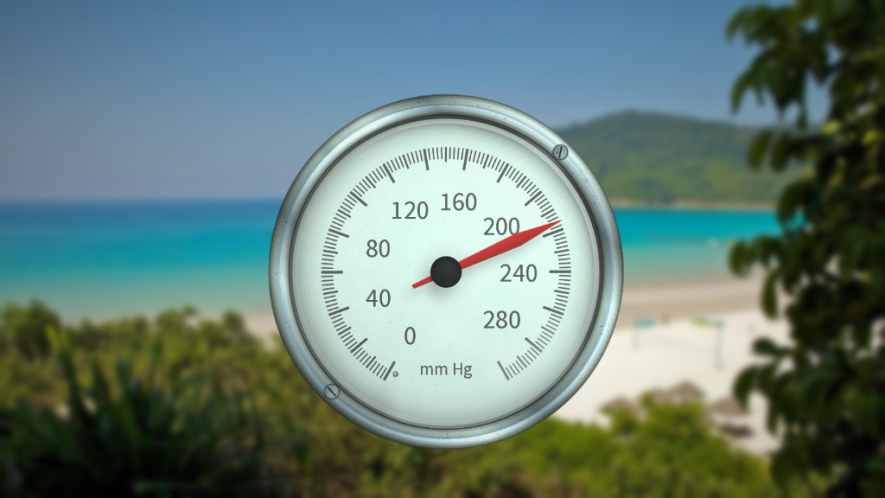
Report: mmHg 216
